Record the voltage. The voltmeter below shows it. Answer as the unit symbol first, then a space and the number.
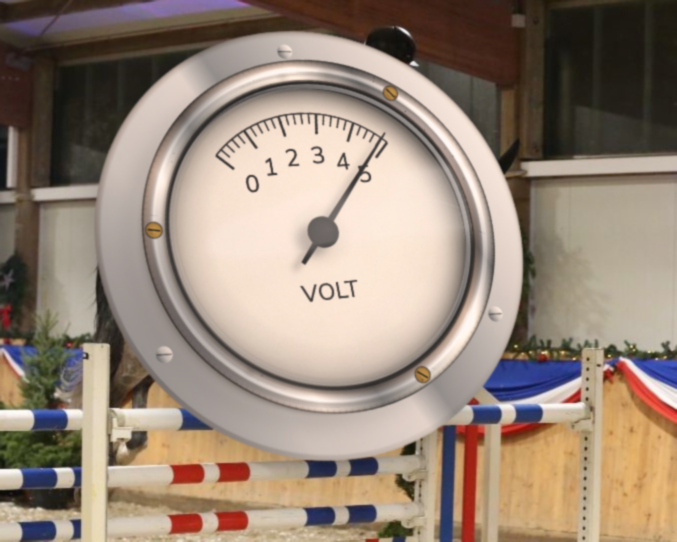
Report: V 4.8
